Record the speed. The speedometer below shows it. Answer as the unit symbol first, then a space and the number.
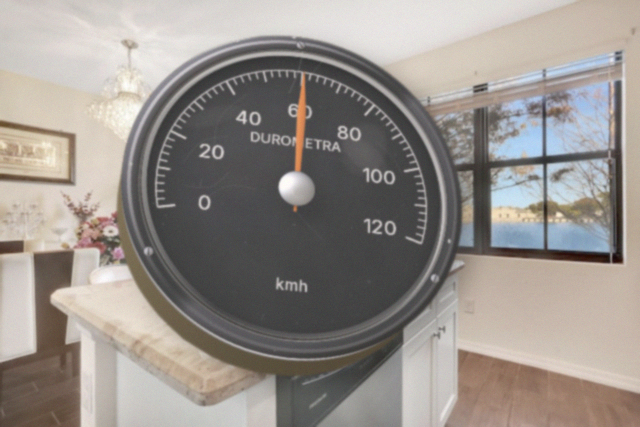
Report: km/h 60
